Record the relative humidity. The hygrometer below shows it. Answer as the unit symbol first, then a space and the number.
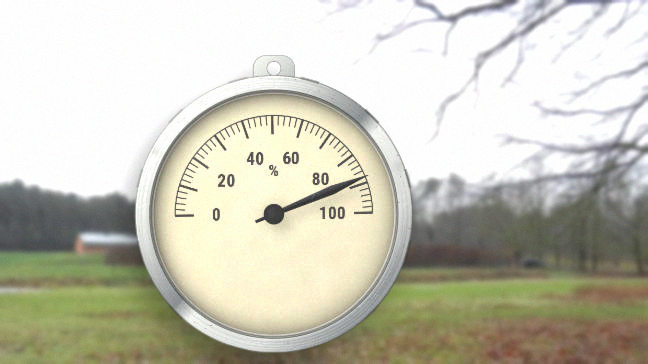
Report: % 88
